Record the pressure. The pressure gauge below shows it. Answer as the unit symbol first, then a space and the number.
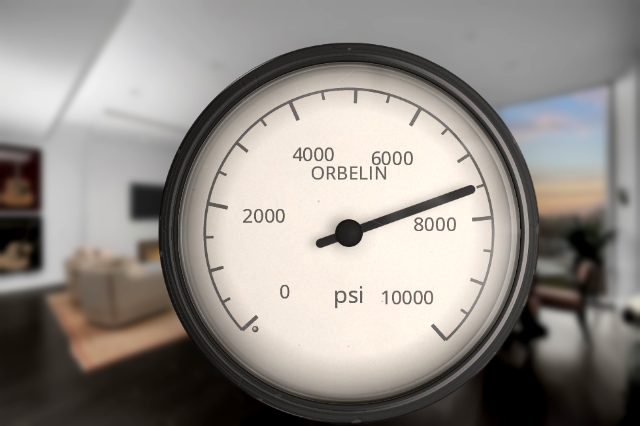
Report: psi 7500
